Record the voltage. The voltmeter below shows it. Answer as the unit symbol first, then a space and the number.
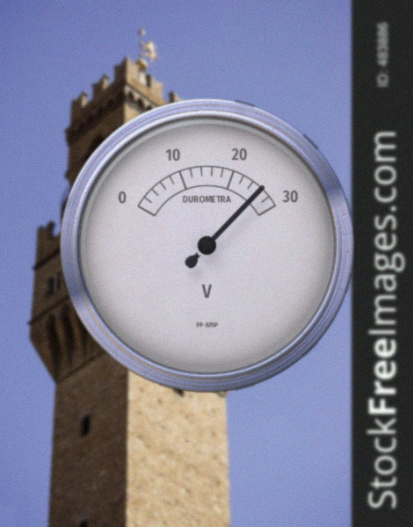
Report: V 26
